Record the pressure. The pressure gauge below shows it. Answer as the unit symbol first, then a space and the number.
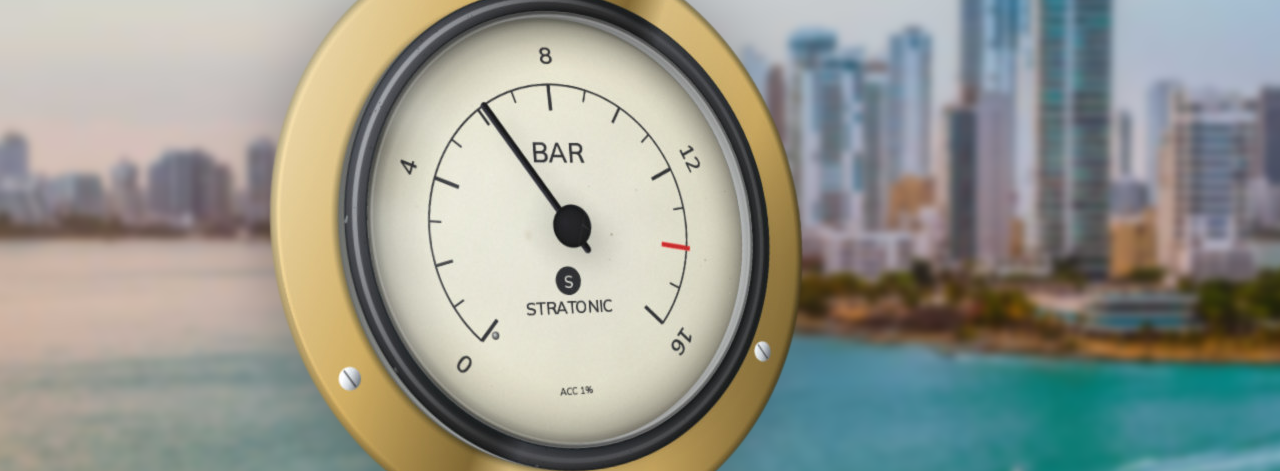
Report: bar 6
